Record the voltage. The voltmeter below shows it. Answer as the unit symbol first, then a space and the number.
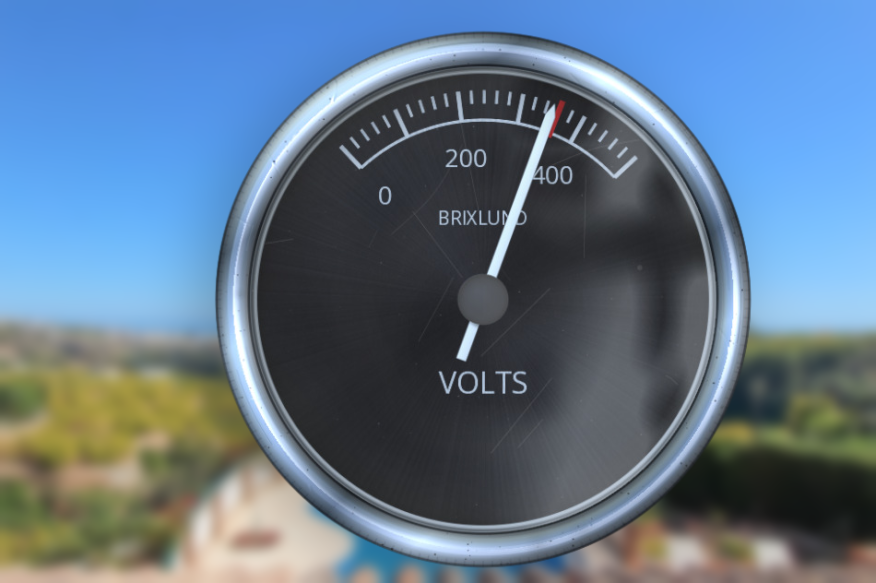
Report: V 350
